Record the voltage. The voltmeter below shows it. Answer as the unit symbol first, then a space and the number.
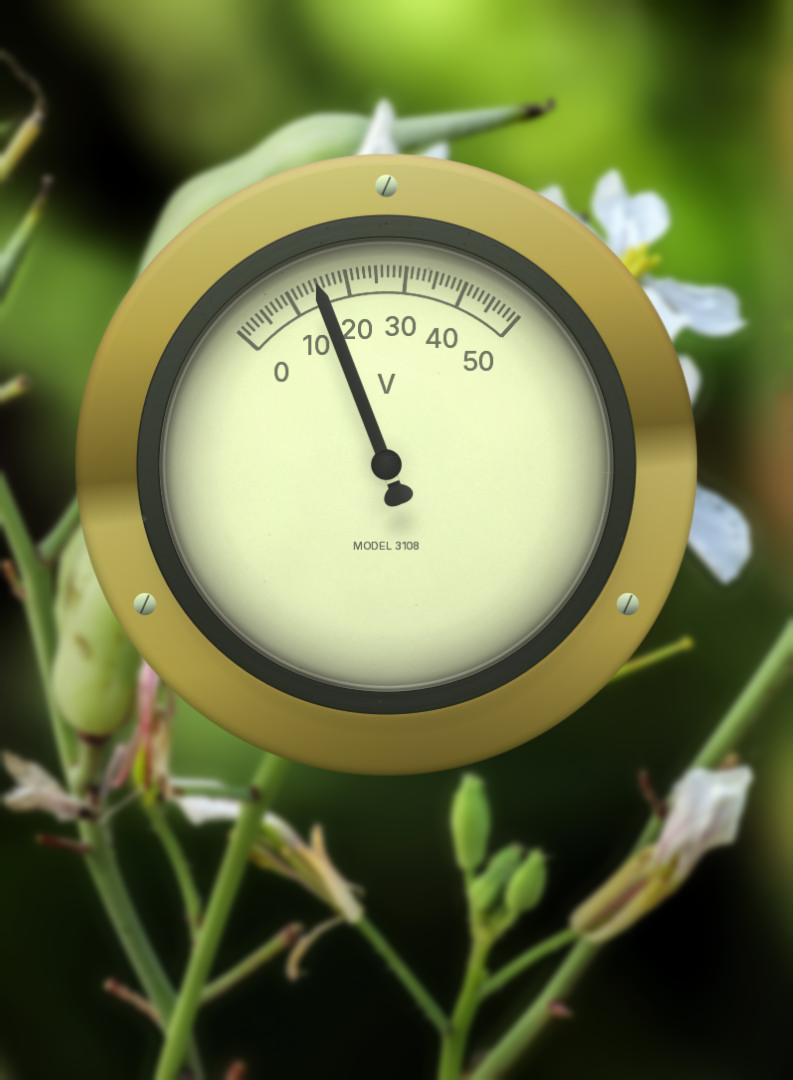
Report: V 15
